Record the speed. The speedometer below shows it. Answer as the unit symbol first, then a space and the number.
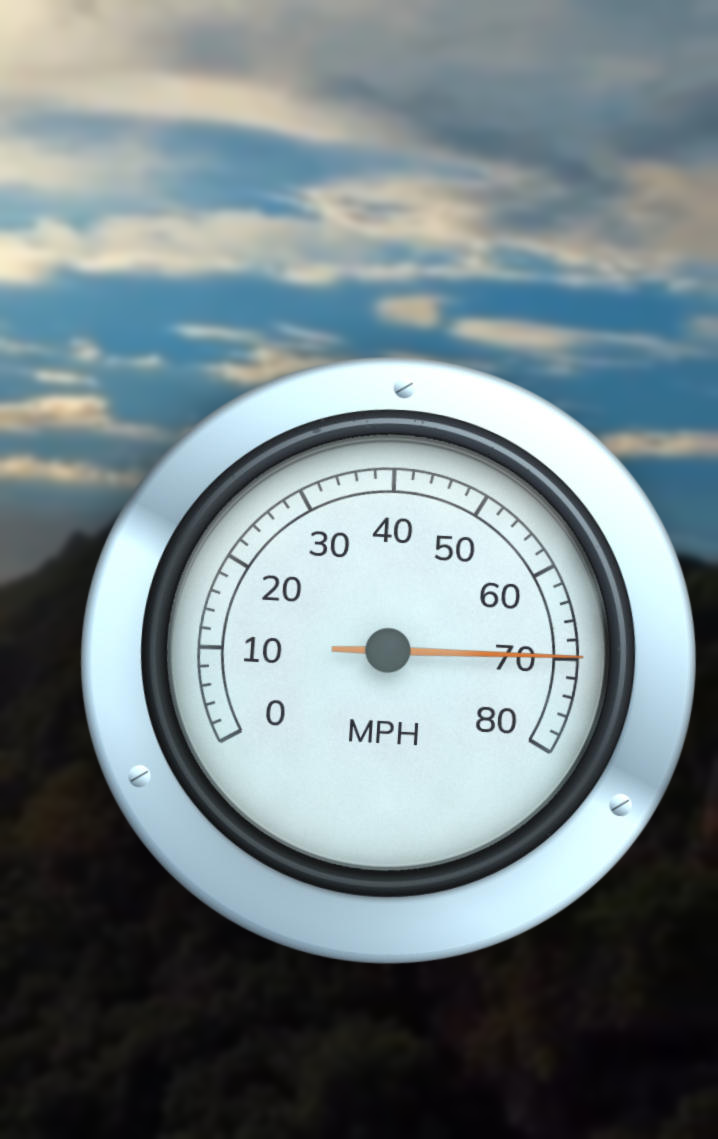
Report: mph 70
